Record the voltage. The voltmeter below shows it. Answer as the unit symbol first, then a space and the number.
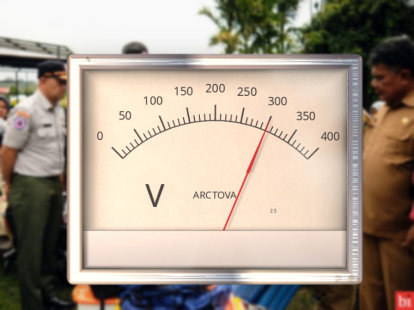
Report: V 300
